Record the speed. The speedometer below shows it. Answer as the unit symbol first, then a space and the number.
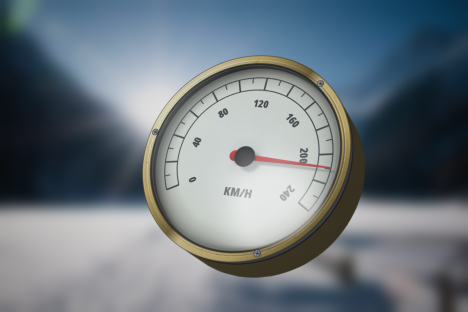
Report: km/h 210
